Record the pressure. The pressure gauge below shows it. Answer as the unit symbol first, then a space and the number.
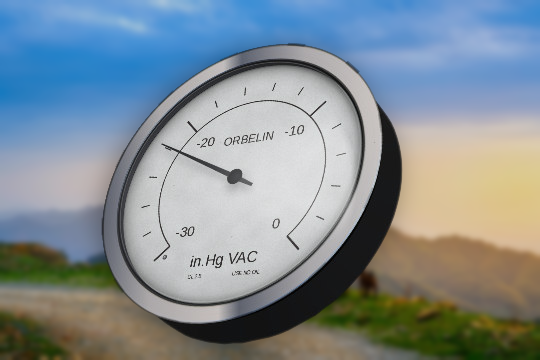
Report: inHg -22
